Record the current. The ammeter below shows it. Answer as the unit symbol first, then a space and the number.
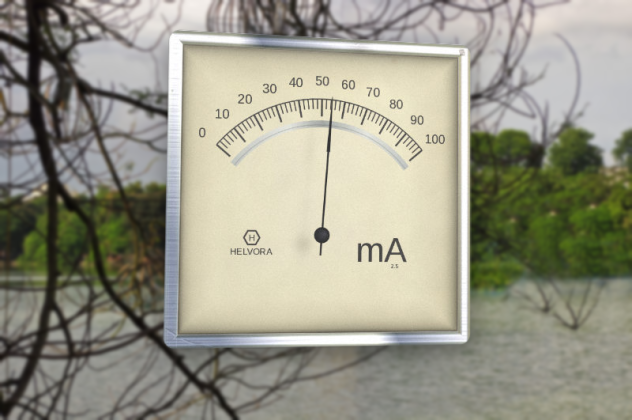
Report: mA 54
